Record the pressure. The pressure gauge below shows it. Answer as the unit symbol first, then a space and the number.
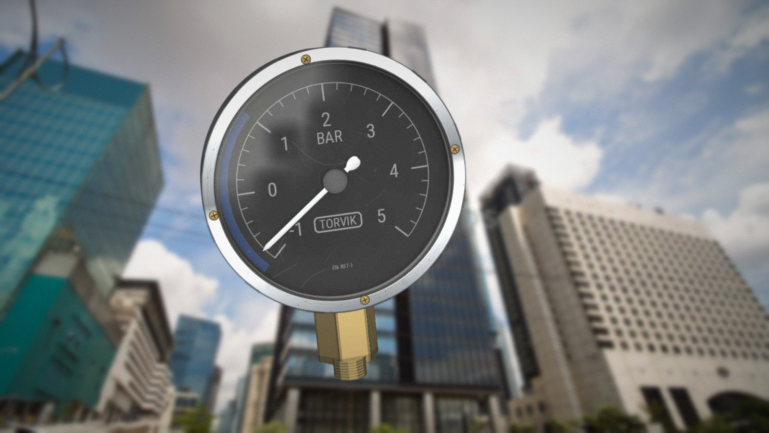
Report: bar -0.8
